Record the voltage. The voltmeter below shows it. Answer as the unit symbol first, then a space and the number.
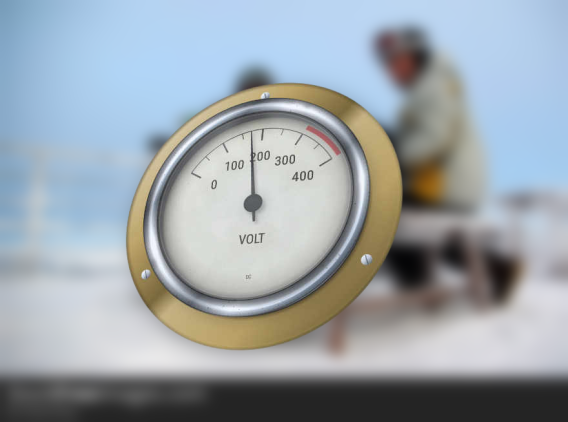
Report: V 175
